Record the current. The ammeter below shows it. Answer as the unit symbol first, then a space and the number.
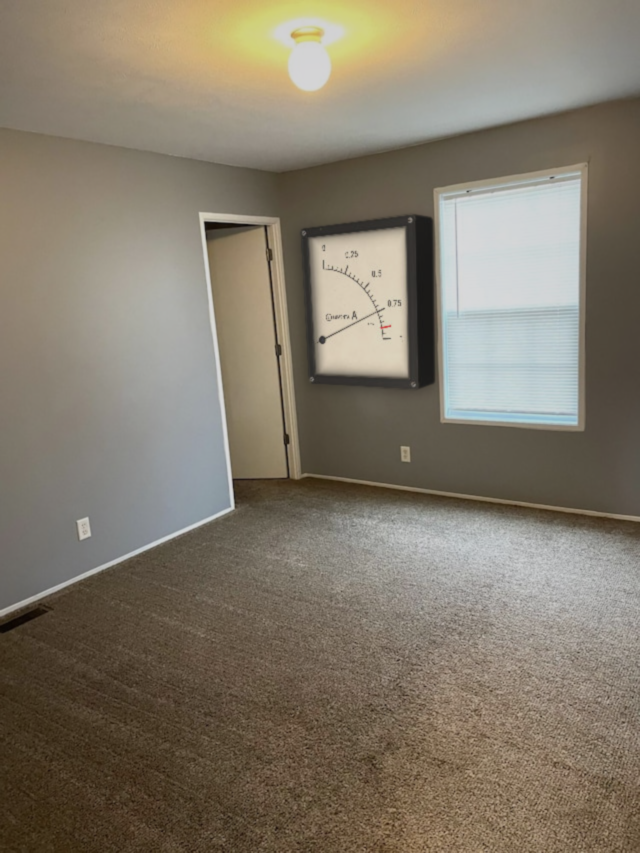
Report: A 0.75
